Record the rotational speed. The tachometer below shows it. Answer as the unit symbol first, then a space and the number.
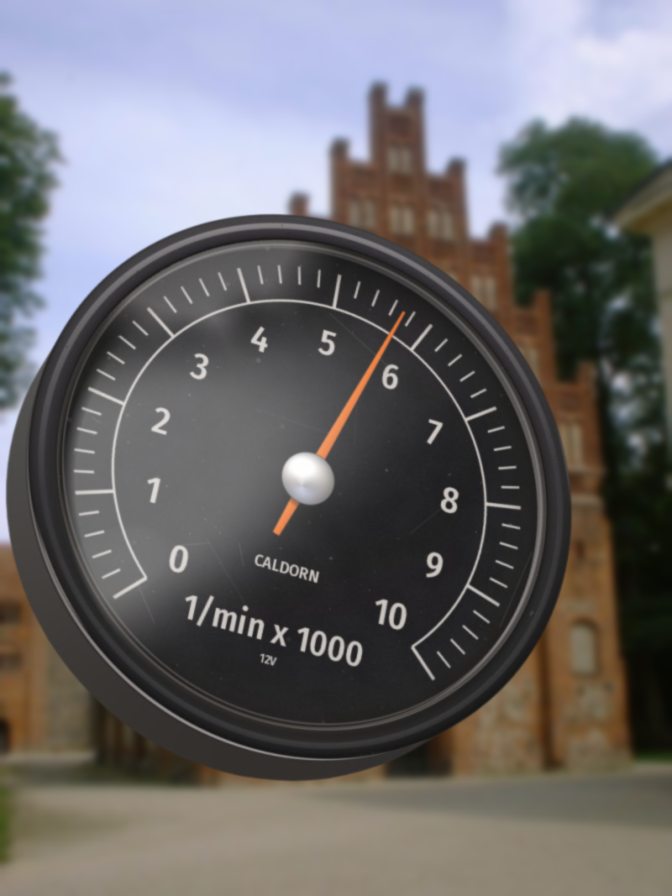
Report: rpm 5700
